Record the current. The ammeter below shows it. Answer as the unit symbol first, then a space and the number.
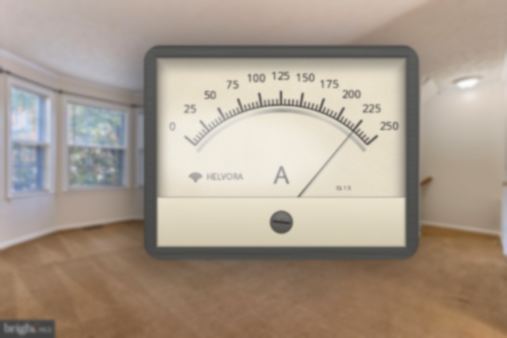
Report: A 225
